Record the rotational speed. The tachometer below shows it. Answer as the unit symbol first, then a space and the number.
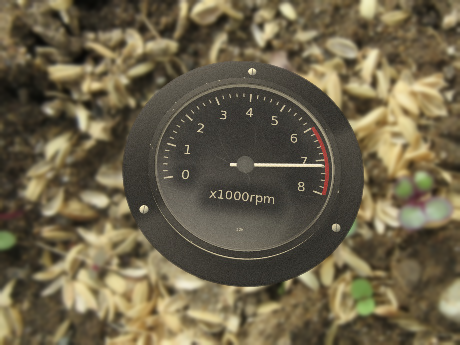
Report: rpm 7200
